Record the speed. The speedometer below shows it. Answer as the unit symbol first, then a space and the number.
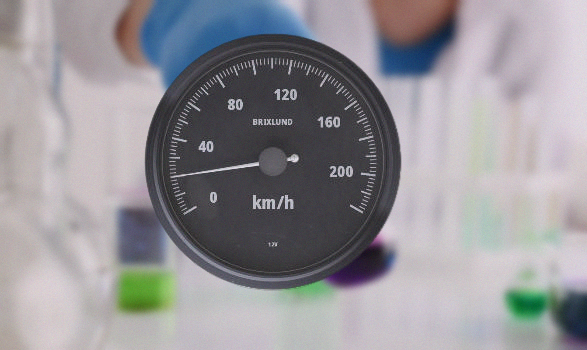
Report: km/h 20
